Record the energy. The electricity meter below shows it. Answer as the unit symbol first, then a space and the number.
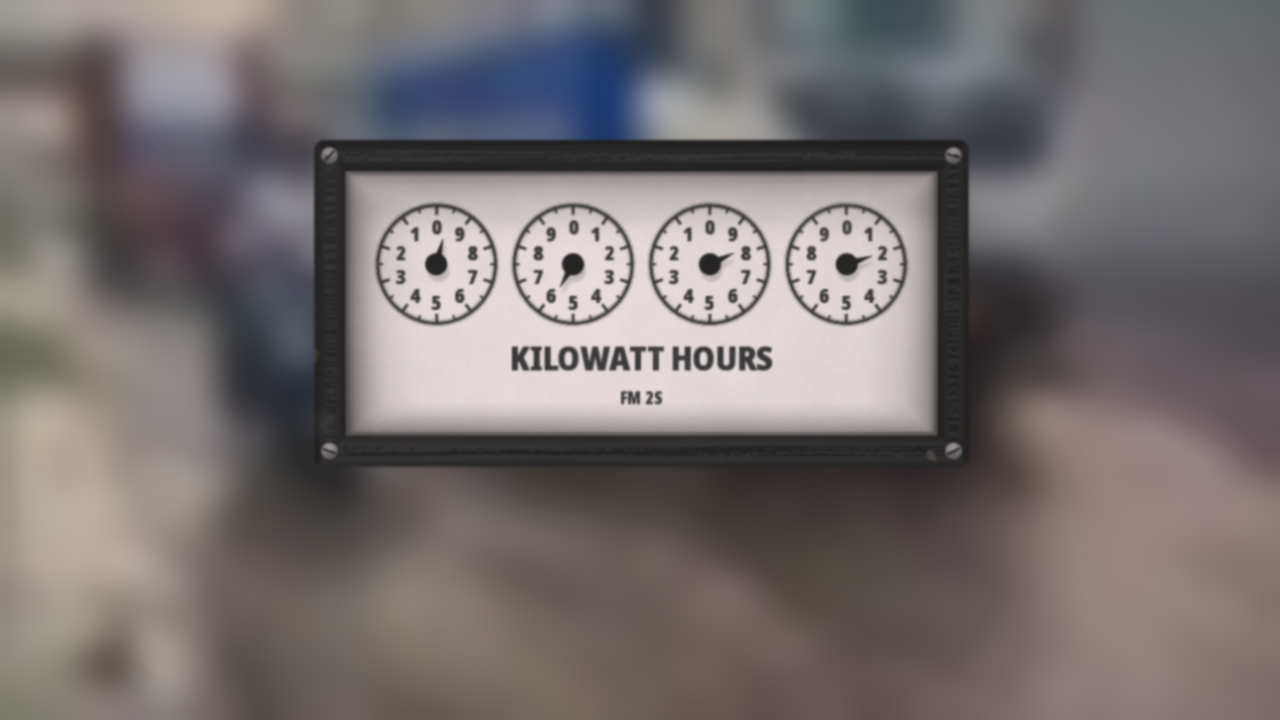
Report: kWh 9582
